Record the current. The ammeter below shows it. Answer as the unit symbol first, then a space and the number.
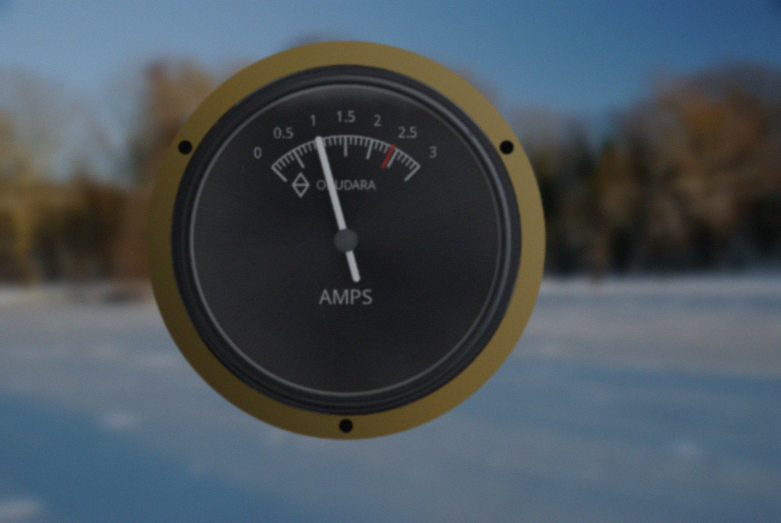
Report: A 1
